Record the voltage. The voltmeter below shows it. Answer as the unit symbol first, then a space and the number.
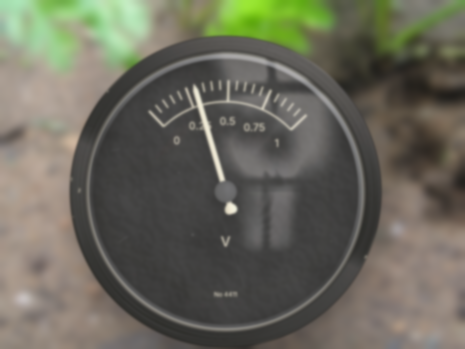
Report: V 0.3
